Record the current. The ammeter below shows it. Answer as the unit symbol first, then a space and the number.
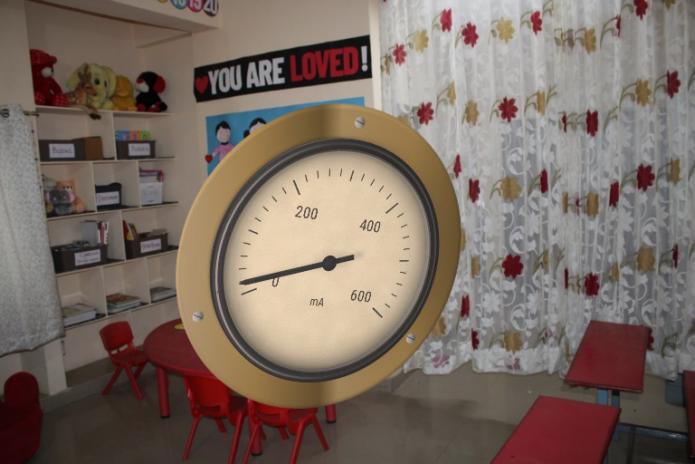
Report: mA 20
